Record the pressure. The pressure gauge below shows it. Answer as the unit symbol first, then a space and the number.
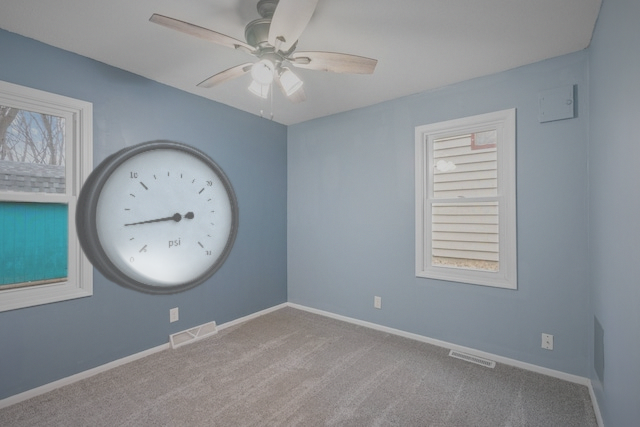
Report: psi 4
